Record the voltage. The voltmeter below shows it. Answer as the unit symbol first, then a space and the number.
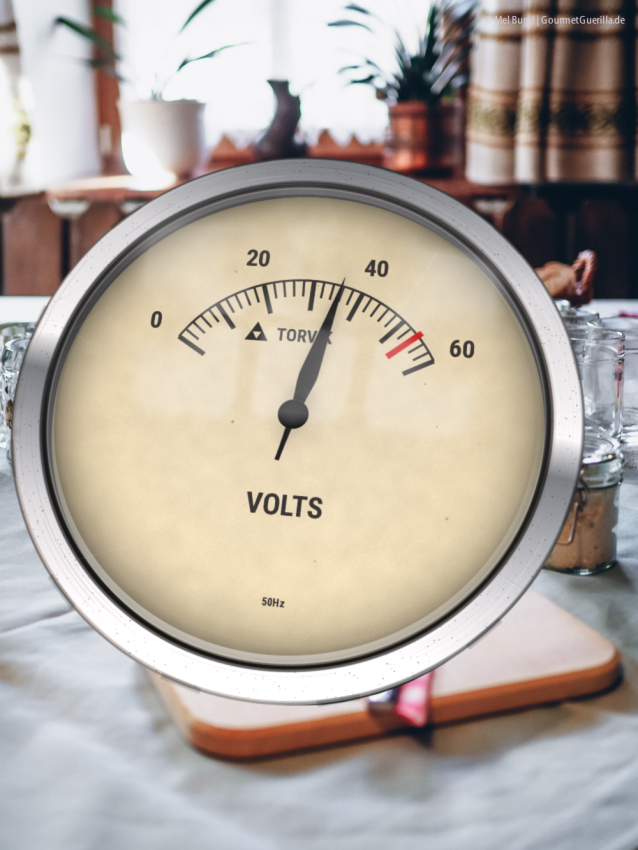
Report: V 36
